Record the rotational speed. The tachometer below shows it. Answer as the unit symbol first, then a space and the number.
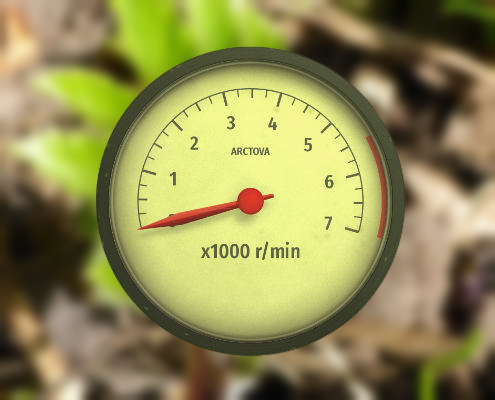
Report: rpm 0
